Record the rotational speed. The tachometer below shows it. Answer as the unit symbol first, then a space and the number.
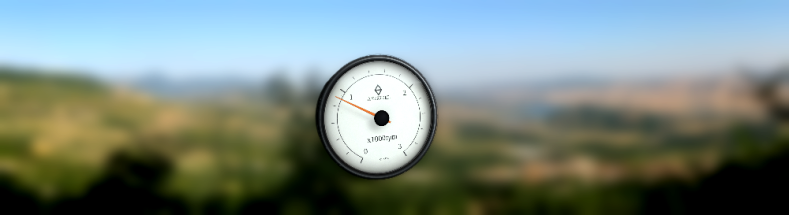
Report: rpm 900
